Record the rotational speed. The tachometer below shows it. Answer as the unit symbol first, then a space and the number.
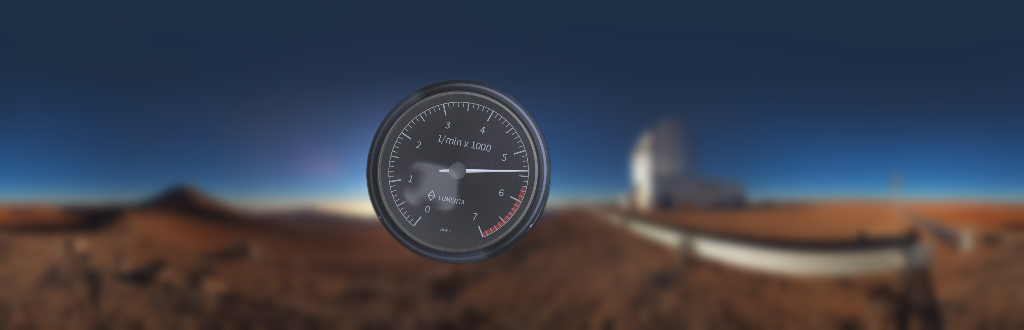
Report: rpm 5400
